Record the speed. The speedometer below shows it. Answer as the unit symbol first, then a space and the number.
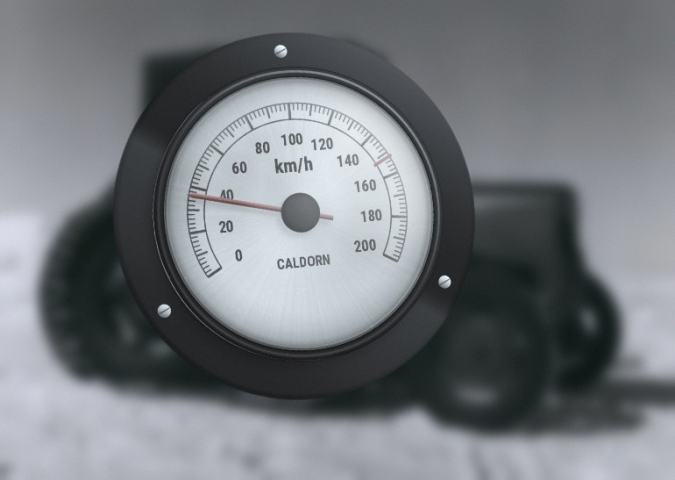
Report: km/h 36
